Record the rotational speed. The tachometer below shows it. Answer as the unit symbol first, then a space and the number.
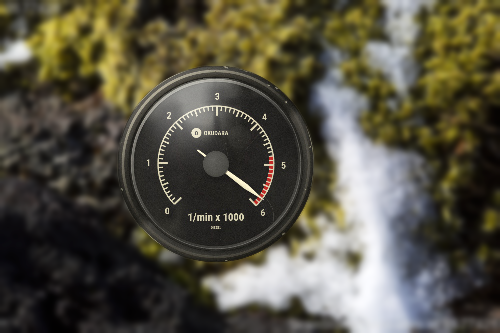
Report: rpm 5800
